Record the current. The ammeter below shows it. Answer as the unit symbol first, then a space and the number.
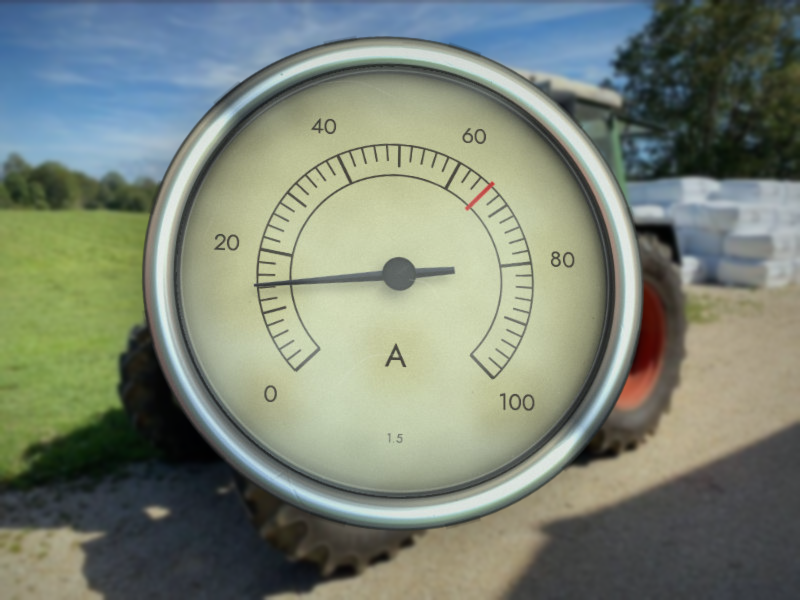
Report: A 14
